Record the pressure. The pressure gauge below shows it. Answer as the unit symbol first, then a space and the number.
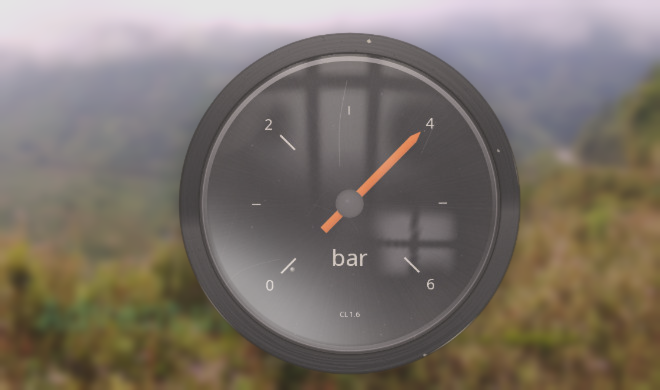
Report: bar 4
